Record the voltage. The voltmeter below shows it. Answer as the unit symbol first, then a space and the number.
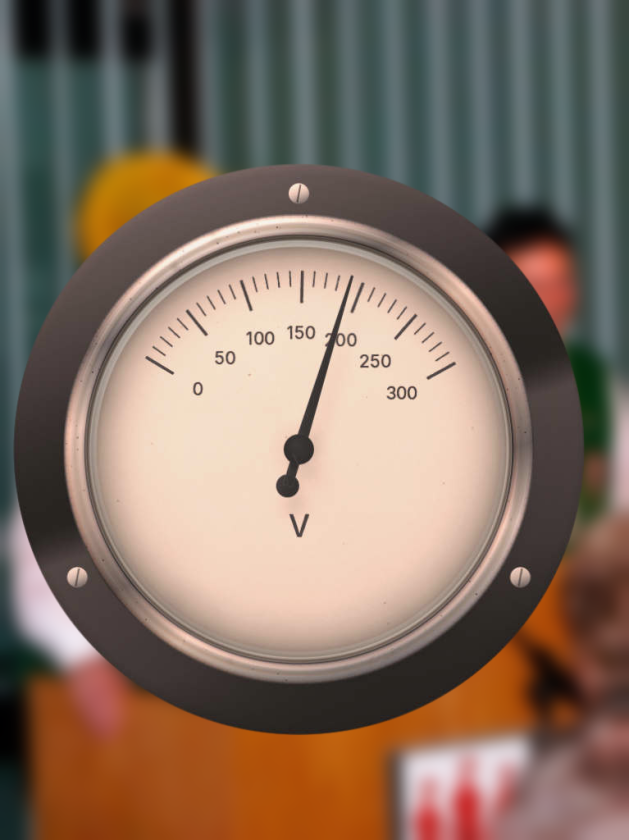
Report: V 190
